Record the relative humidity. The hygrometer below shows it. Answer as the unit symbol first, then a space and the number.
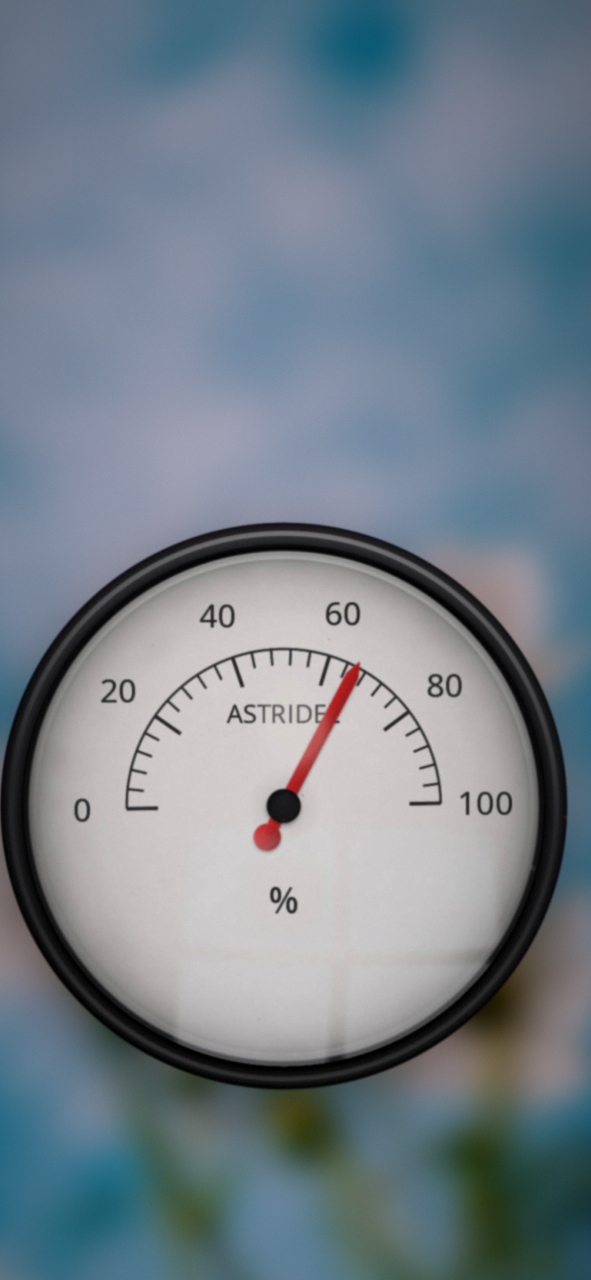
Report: % 66
